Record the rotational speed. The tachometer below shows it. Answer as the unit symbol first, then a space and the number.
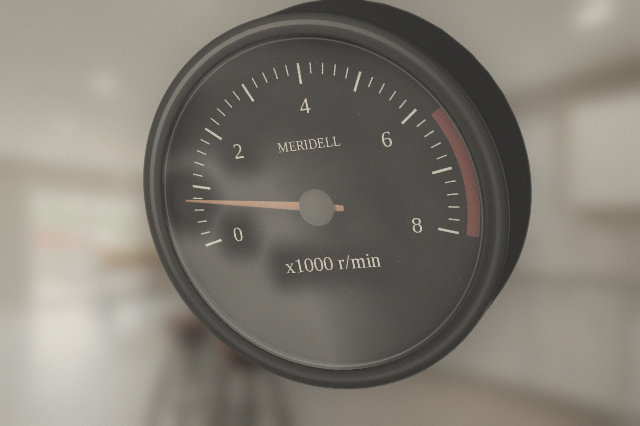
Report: rpm 800
